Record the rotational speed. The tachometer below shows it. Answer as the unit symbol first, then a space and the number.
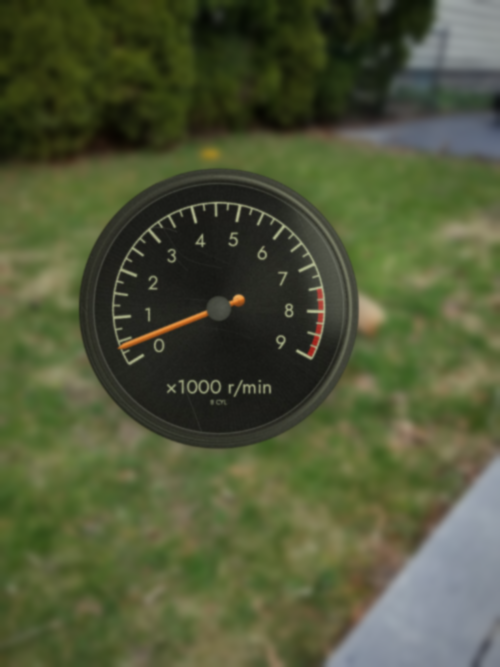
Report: rpm 375
